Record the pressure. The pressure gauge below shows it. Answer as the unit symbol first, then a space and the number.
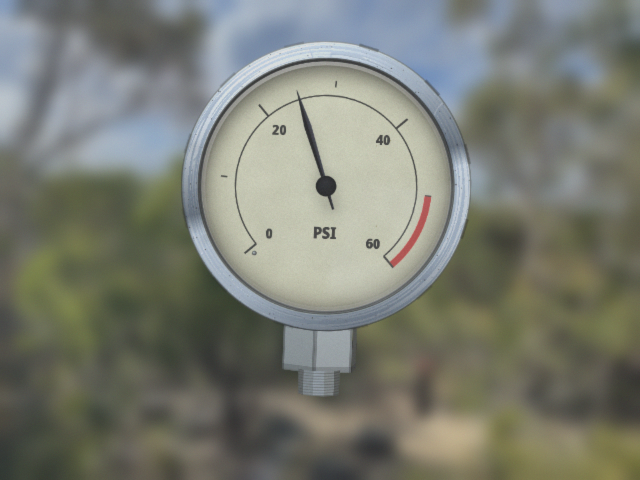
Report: psi 25
